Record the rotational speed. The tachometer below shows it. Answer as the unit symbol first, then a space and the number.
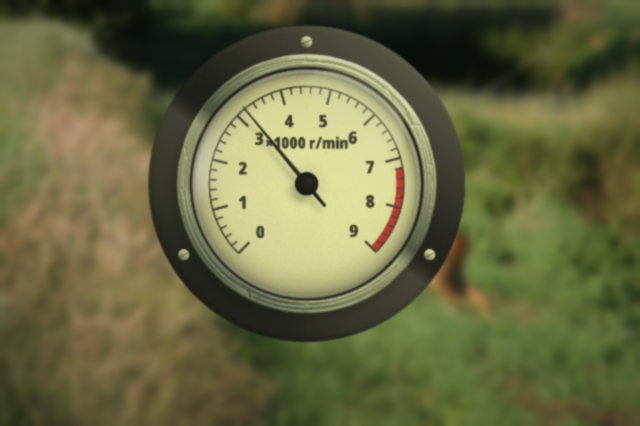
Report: rpm 3200
